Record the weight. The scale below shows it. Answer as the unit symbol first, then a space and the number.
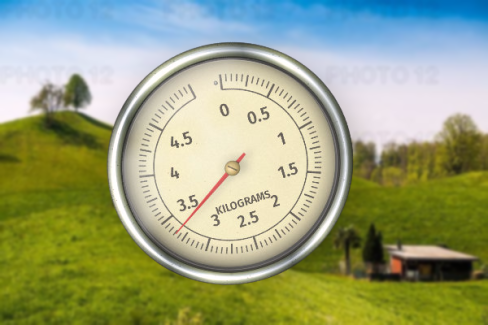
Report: kg 3.35
